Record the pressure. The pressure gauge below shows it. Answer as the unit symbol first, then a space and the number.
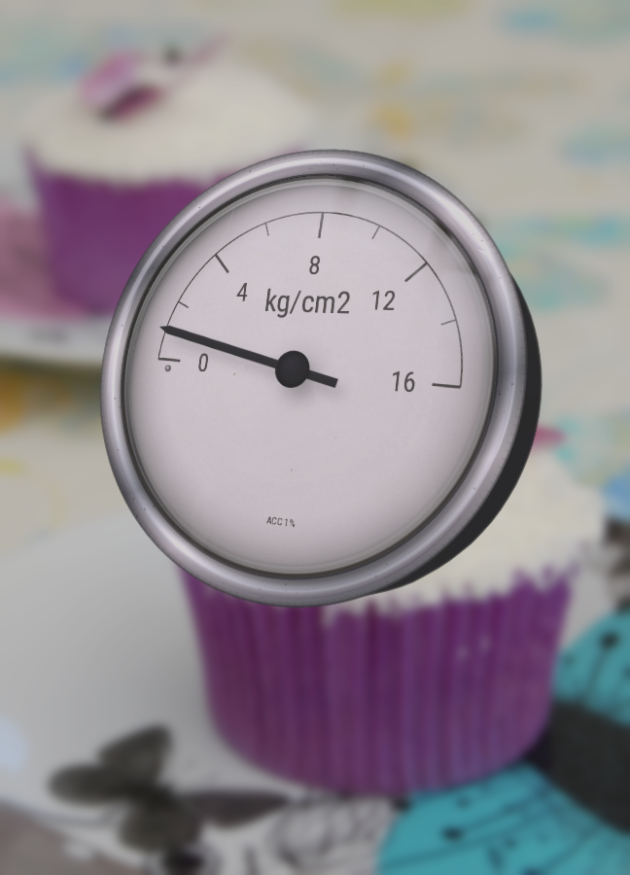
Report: kg/cm² 1
